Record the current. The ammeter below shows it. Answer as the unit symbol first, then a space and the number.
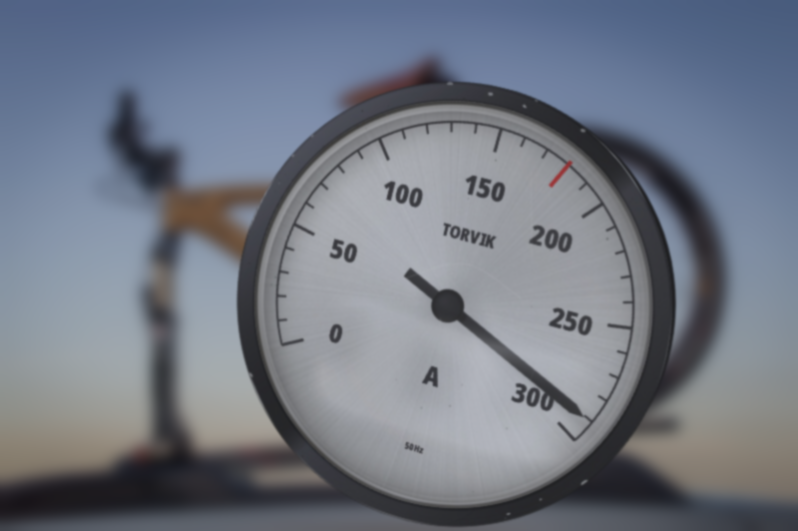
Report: A 290
